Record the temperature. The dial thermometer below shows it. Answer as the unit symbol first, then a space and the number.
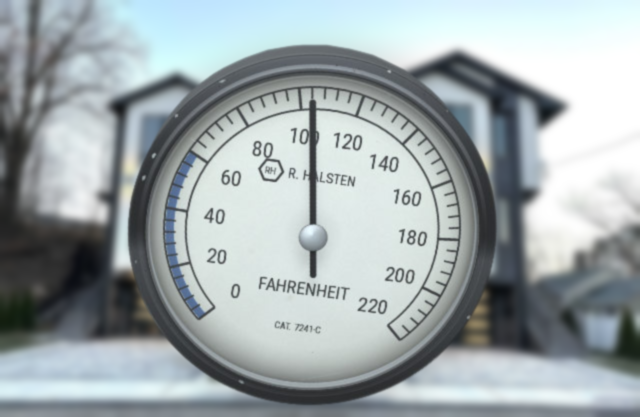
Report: °F 104
